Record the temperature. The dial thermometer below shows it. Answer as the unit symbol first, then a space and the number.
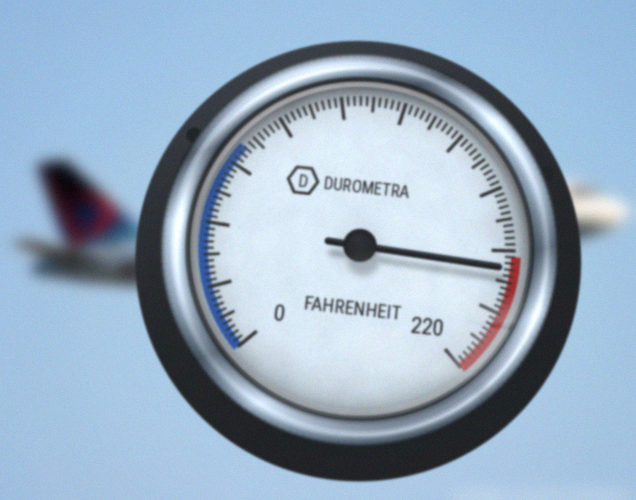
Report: °F 186
